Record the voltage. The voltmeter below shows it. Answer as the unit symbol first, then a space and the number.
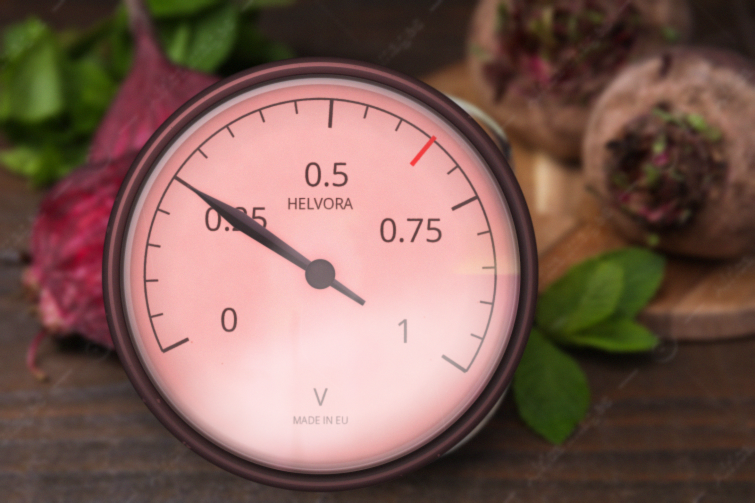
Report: V 0.25
